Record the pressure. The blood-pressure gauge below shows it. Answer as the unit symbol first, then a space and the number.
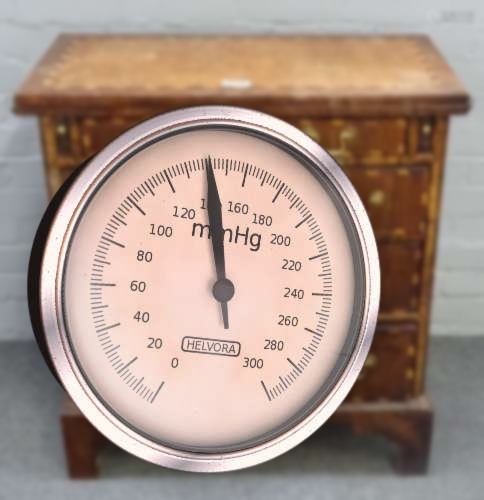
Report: mmHg 140
